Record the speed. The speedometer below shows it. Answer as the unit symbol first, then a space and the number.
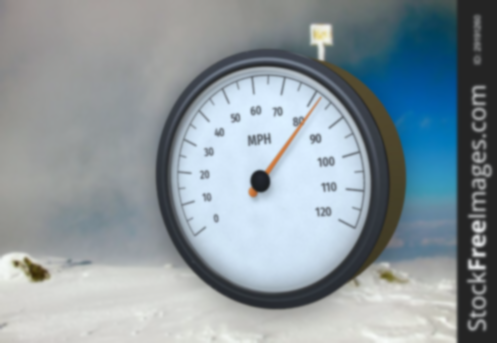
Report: mph 82.5
